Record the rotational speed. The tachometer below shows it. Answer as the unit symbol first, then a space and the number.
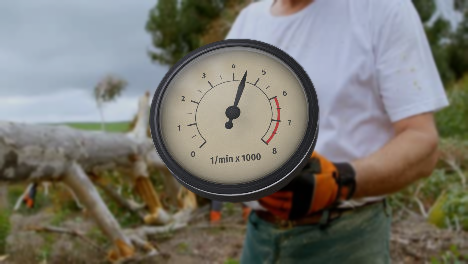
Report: rpm 4500
